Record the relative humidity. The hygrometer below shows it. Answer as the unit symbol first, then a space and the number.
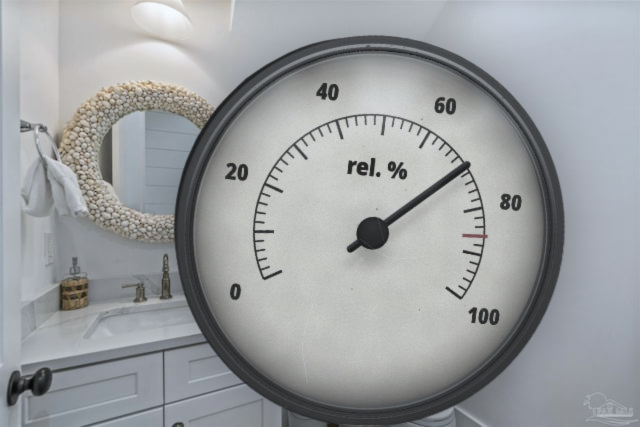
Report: % 70
